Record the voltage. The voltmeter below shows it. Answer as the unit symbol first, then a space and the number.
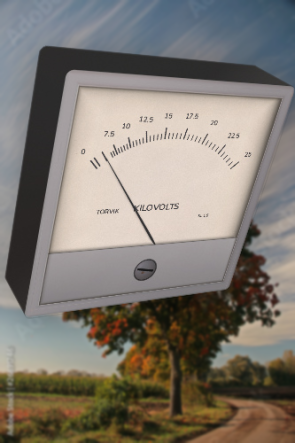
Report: kV 5
